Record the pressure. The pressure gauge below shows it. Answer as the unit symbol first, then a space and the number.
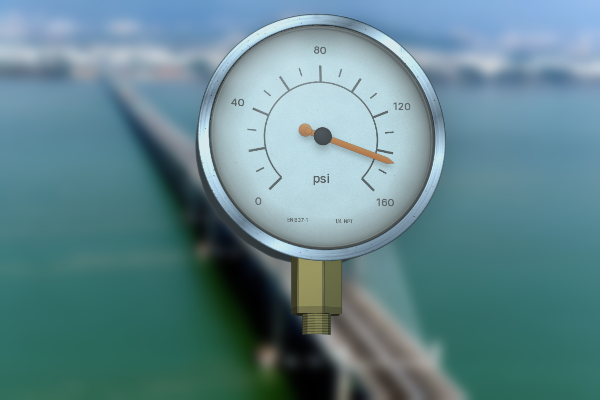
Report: psi 145
